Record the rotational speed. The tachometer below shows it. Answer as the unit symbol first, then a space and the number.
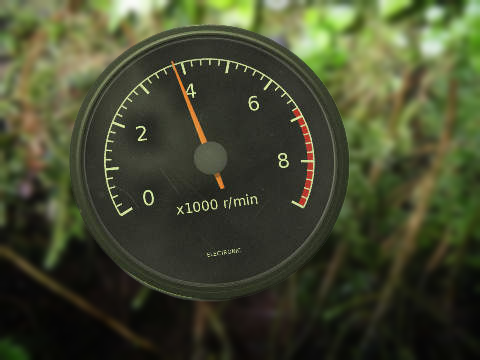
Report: rpm 3800
